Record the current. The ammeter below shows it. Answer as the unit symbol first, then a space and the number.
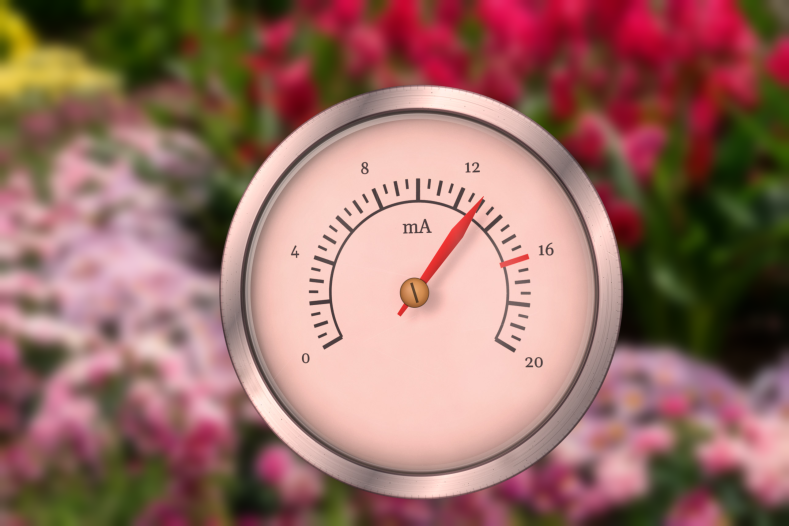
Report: mA 13
